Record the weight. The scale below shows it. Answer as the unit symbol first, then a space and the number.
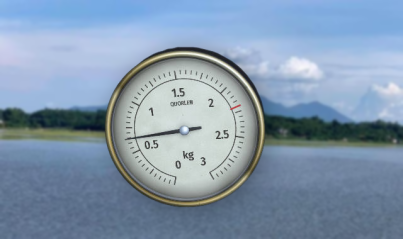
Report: kg 0.65
